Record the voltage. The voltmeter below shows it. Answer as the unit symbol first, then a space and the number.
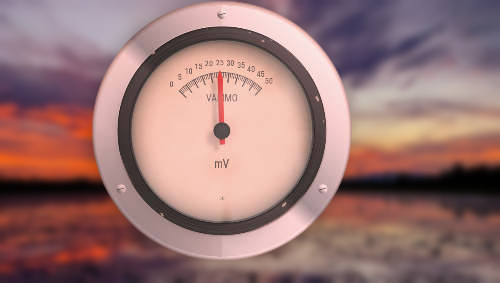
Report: mV 25
